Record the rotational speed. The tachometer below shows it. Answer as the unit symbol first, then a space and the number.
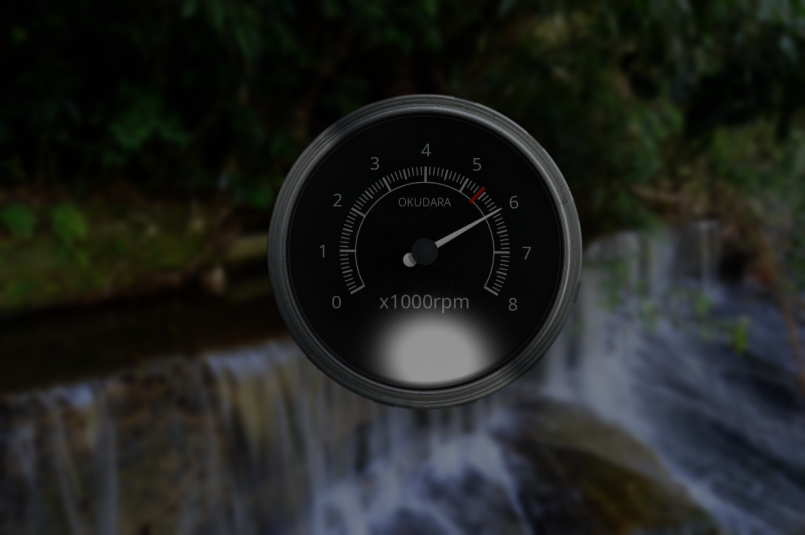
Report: rpm 6000
